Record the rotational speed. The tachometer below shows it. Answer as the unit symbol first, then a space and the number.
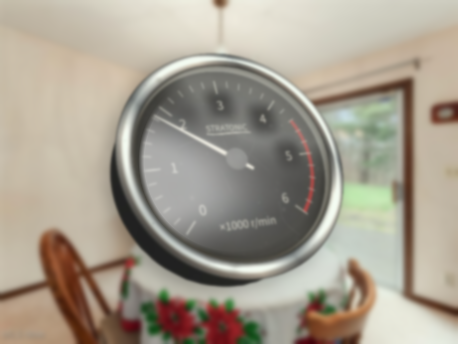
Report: rpm 1800
